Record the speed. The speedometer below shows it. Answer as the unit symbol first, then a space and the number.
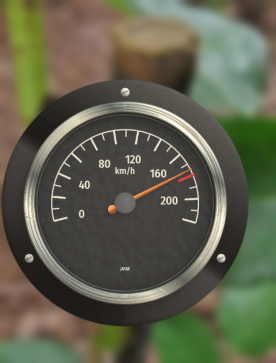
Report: km/h 175
